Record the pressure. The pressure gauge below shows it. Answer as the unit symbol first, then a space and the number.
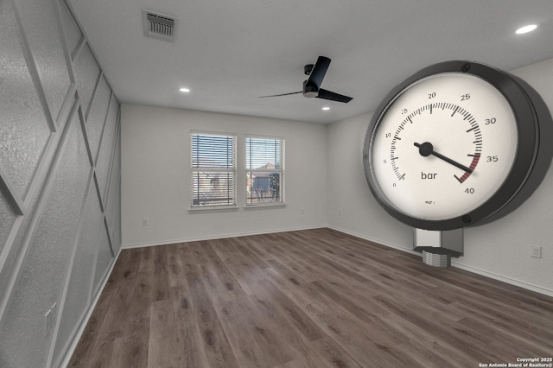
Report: bar 37.5
